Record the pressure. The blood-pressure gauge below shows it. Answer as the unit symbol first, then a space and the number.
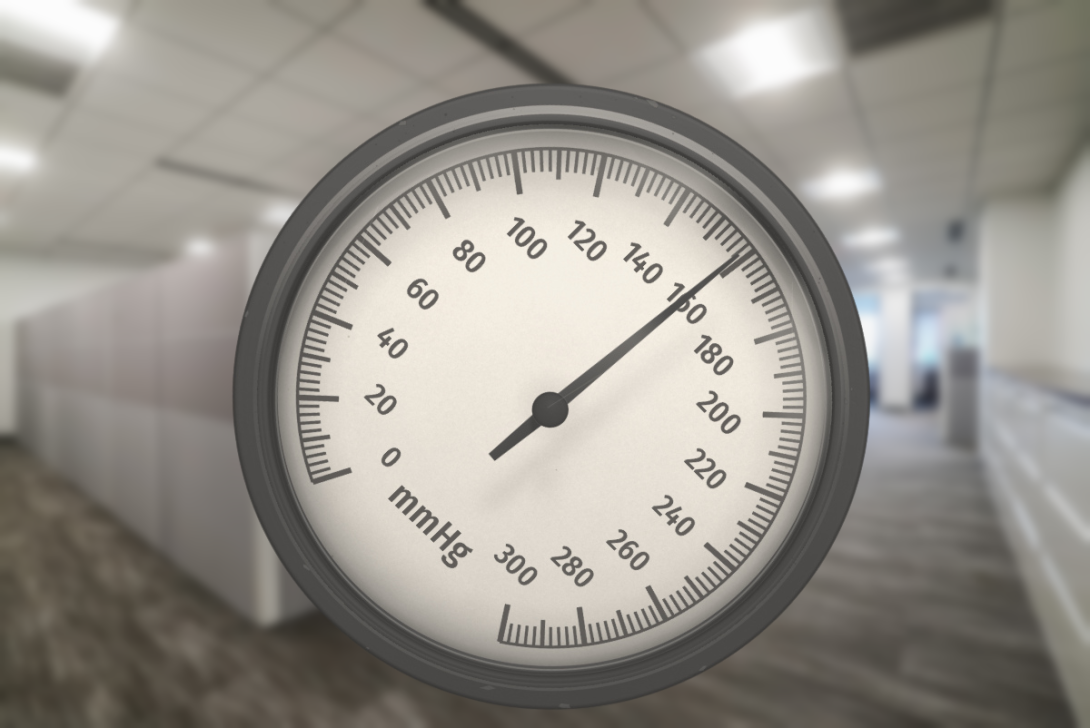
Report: mmHg 158
